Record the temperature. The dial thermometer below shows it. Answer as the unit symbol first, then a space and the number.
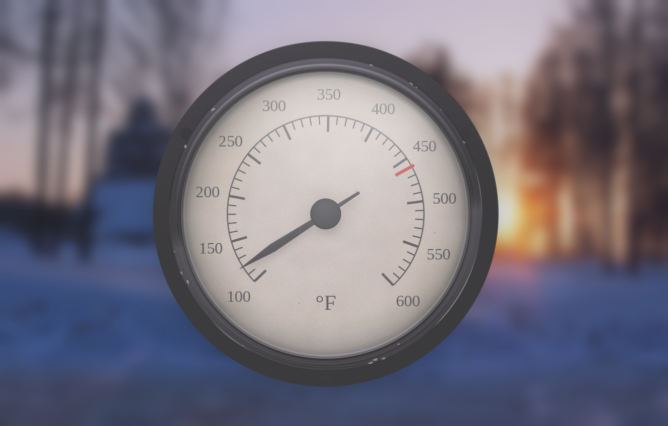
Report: °F 120
